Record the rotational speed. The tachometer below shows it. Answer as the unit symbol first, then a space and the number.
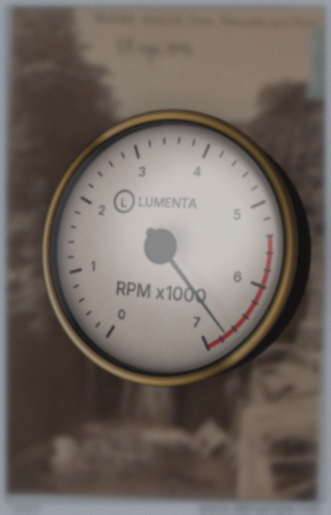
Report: rpm 6700
